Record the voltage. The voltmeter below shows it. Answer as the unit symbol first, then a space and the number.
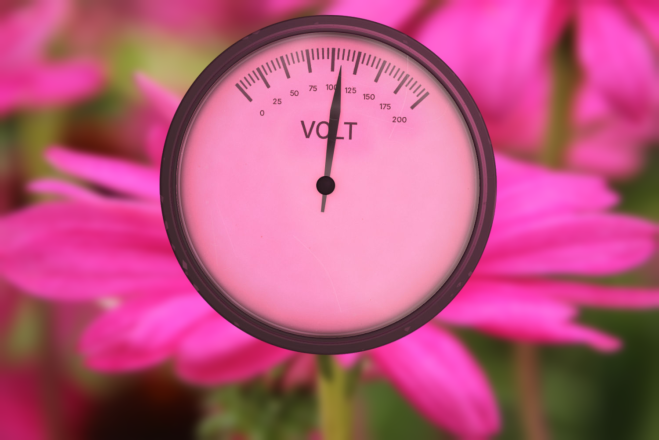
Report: V 110
